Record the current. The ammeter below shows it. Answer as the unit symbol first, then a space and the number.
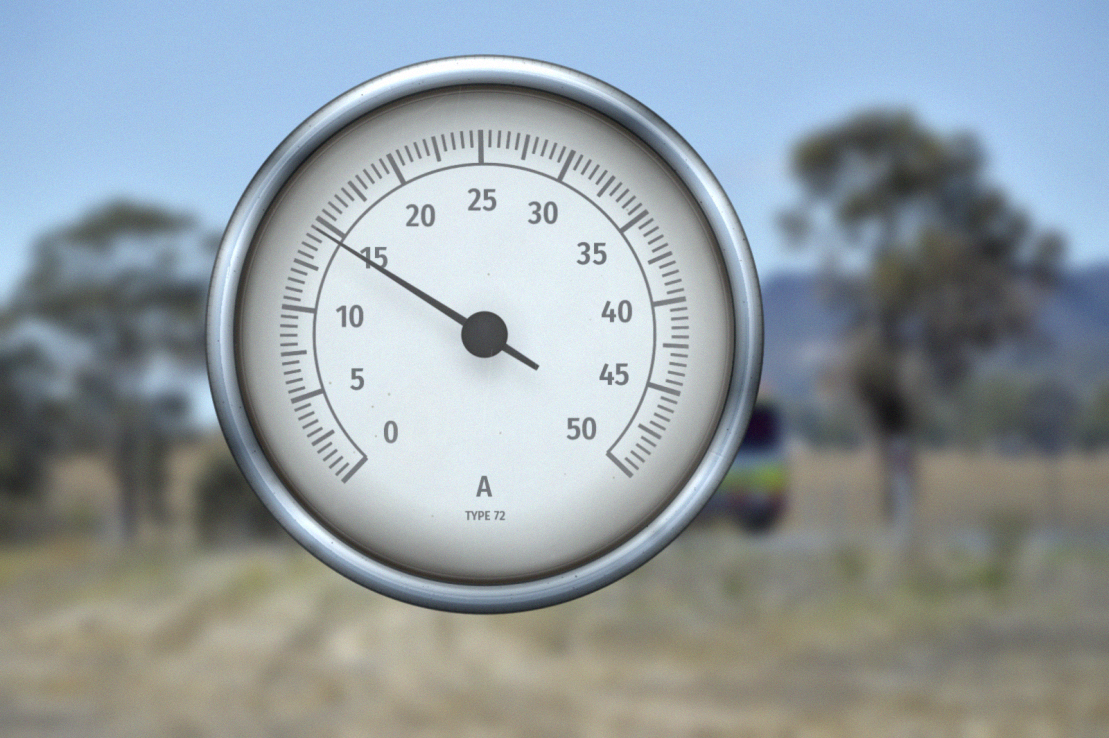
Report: A 14.5
